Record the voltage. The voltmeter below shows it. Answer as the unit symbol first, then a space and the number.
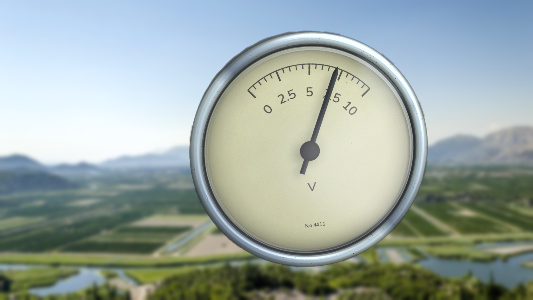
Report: V 7
